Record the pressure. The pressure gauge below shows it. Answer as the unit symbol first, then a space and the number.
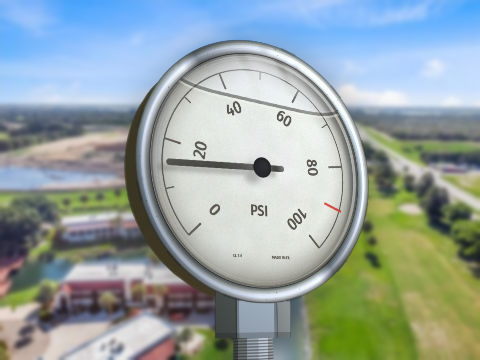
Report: psi 15
